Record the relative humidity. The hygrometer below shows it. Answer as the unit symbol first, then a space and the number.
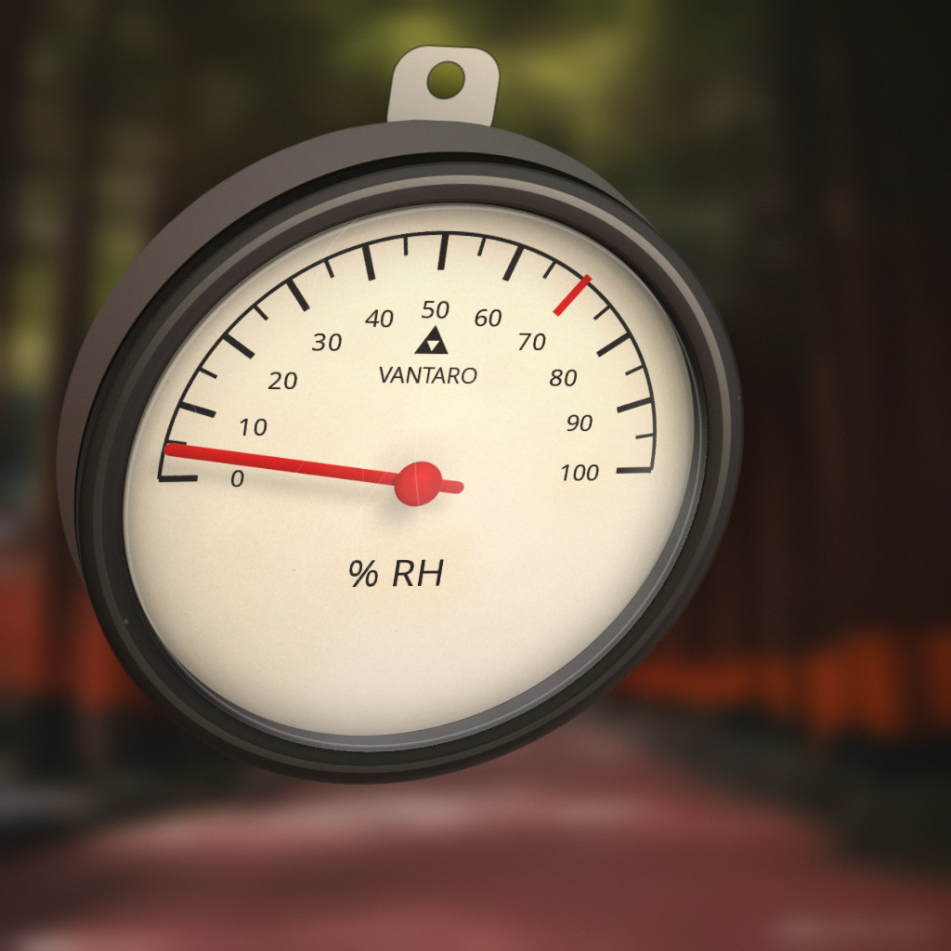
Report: % 5
